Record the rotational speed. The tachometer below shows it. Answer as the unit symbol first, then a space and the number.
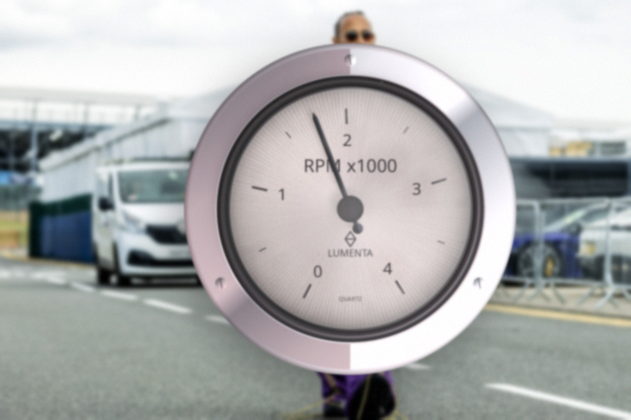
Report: rpm 1750
